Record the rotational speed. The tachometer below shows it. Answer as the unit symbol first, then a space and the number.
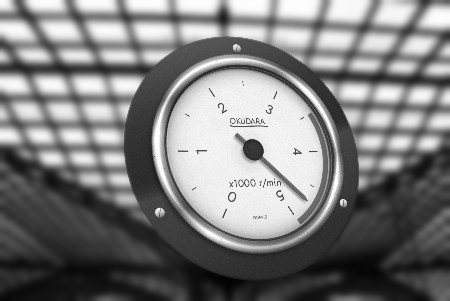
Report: rpm 4750
